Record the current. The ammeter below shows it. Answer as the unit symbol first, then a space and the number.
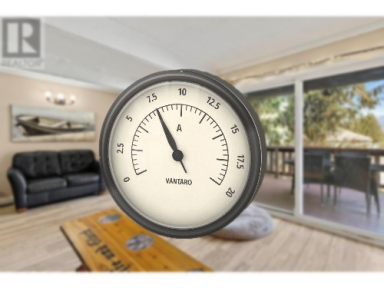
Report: A 7.5
